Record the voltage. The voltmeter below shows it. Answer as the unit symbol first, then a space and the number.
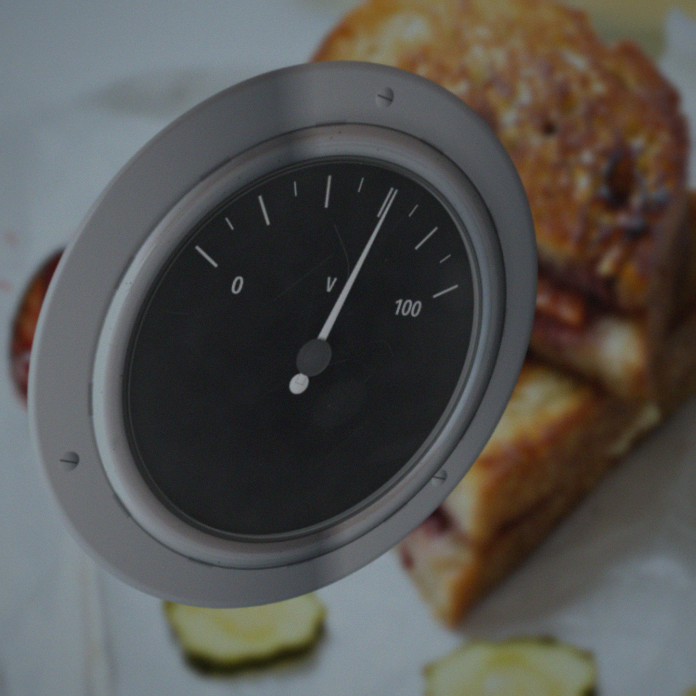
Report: V 60
